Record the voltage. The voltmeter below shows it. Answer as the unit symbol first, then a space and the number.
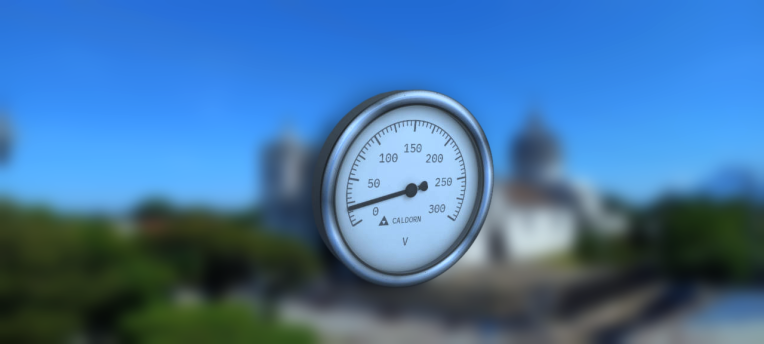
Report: V 20
